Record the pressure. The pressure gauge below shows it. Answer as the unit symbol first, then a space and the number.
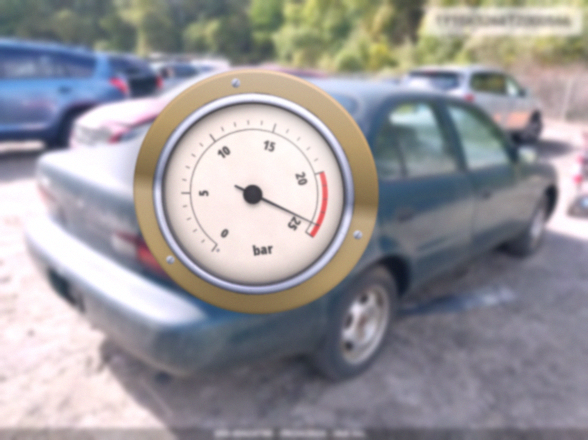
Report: bar 24
